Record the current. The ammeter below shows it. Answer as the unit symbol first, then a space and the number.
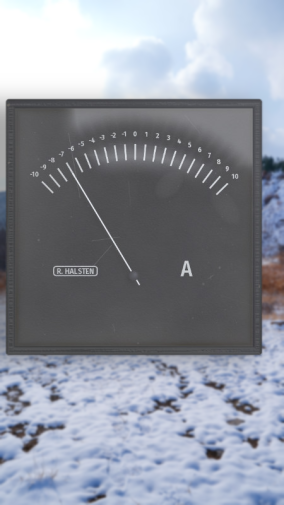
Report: A -7
